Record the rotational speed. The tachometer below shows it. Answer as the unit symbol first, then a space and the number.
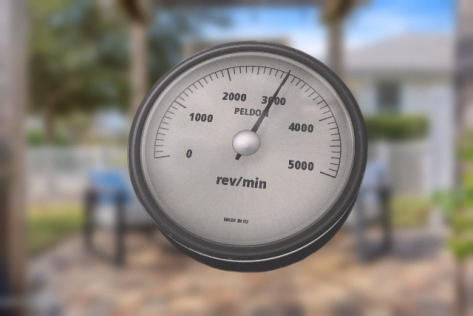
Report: rpm 3000
